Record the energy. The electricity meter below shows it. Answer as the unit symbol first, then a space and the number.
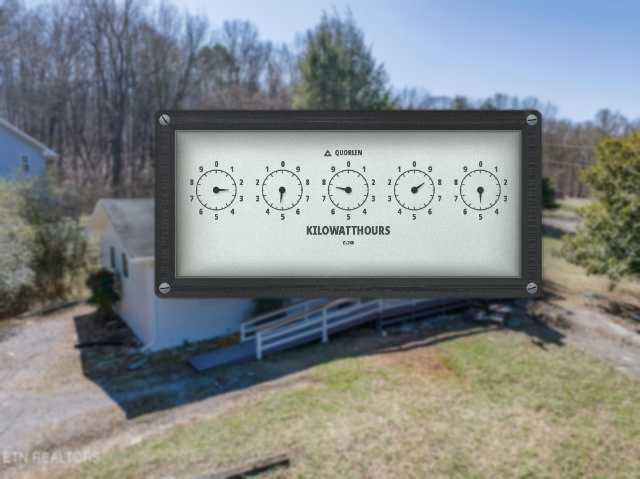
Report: kWh 24785
